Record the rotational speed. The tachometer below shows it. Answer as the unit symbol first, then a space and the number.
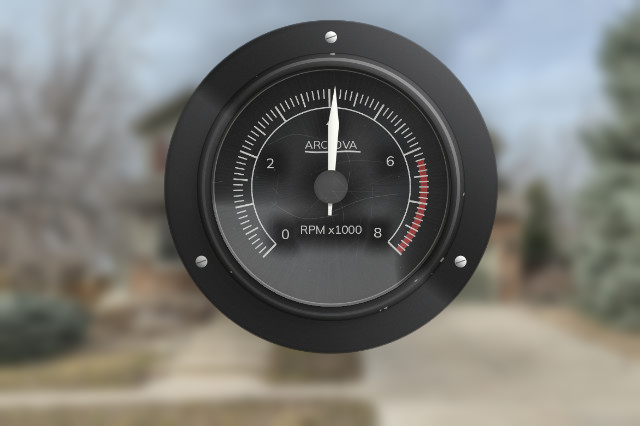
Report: rpm 4100
